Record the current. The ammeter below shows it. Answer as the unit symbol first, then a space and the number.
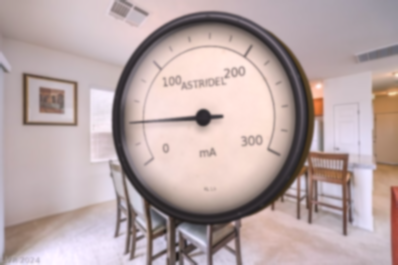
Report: mA 40
